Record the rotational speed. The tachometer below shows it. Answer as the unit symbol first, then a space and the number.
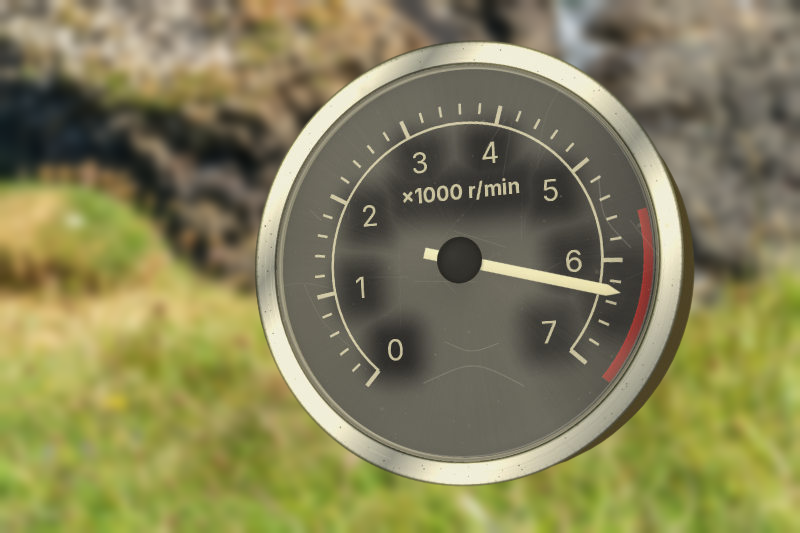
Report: rpm 6300
